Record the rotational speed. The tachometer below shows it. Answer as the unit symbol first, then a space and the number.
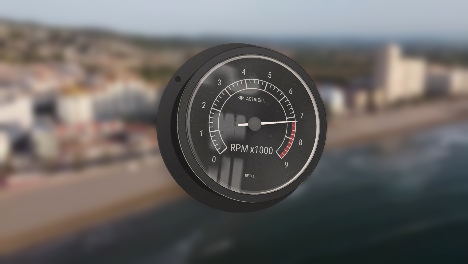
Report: rpm 7200
